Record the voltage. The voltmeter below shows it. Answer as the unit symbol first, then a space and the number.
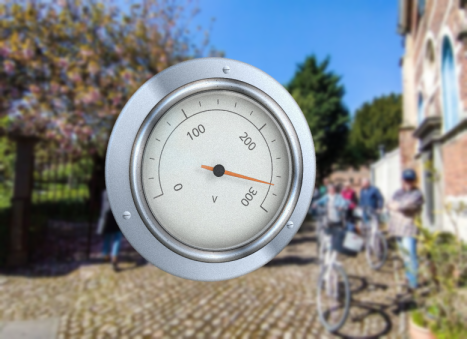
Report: V 270
